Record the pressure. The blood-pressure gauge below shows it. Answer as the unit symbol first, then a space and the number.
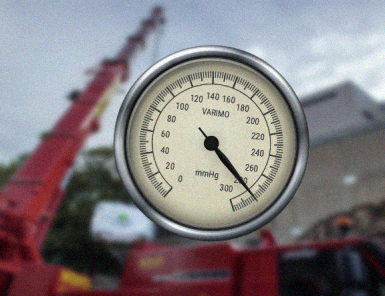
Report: mmHg 280
